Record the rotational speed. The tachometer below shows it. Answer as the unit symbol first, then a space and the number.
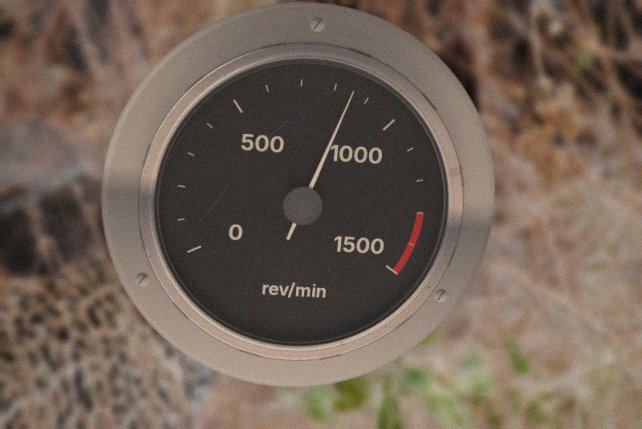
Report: rpm 850
